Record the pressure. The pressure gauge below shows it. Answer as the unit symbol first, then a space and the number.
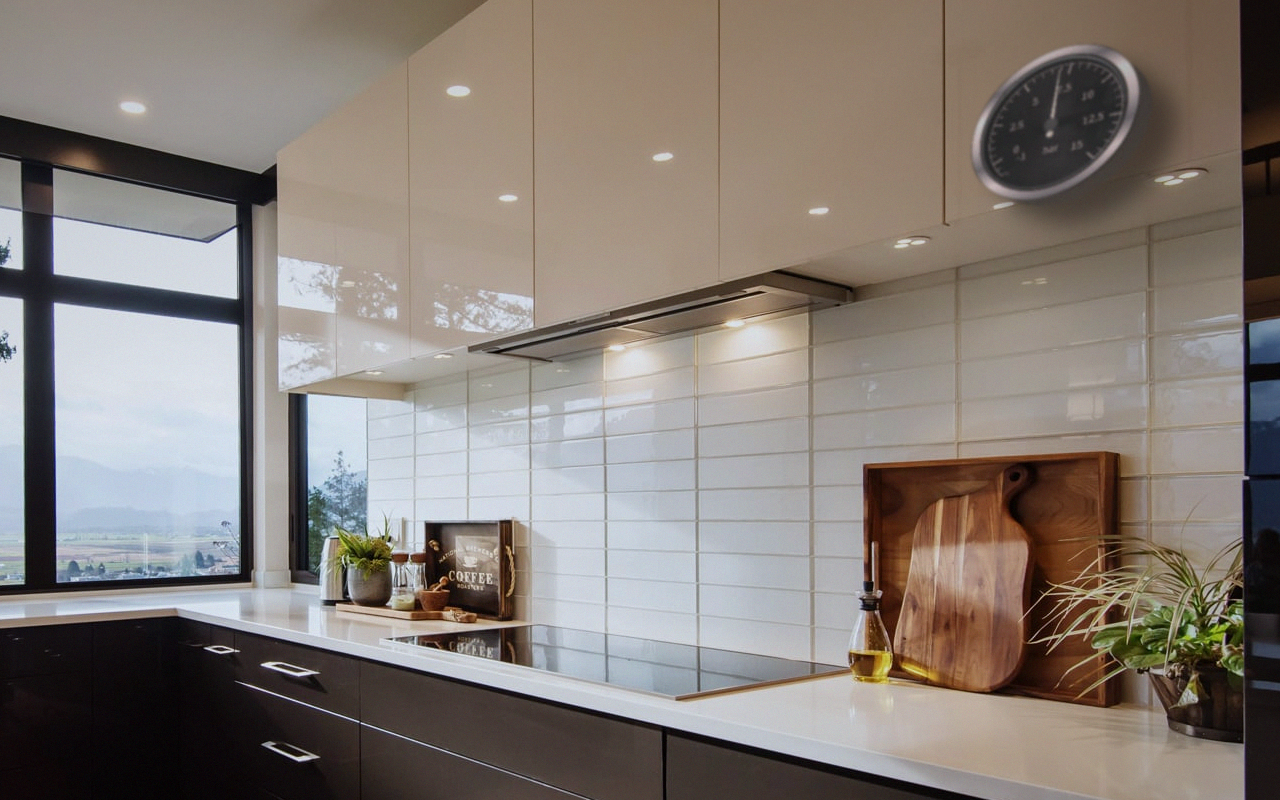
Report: bar 7
